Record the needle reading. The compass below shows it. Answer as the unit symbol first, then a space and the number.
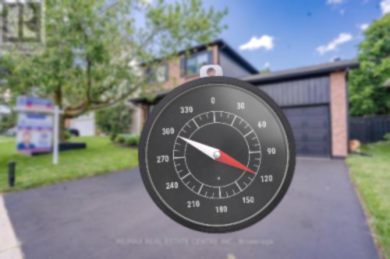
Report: ° 120
